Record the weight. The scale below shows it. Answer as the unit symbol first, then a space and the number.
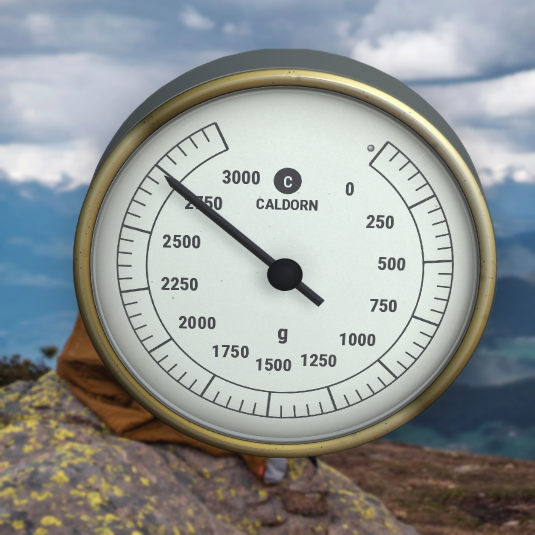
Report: g 2750
